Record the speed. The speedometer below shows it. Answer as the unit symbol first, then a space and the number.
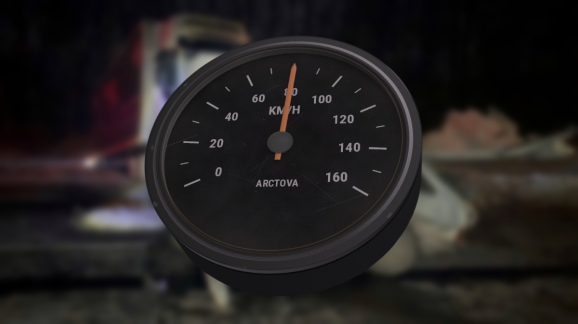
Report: km/h 80
